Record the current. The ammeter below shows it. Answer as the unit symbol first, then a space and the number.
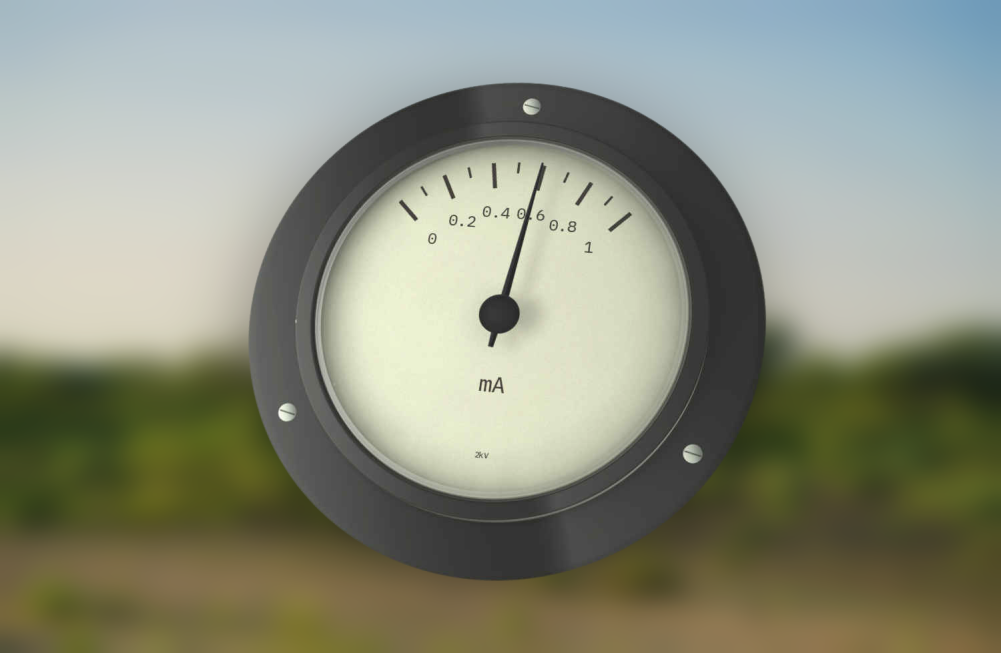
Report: mA 0.6
